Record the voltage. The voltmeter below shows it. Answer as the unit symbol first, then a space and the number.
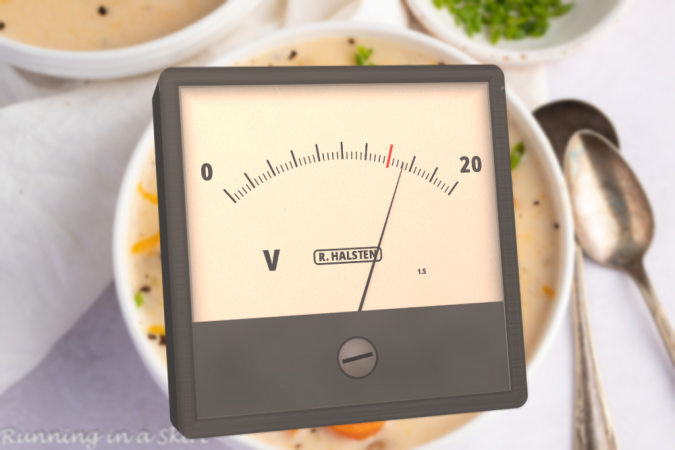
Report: V 15.2
